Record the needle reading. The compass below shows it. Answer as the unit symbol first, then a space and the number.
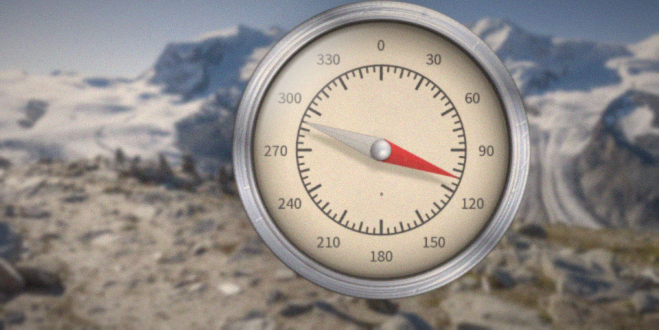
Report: ° 110
